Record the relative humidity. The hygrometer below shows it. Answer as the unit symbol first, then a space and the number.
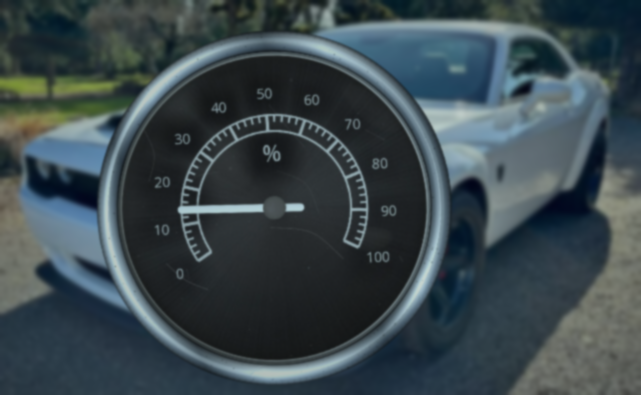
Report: % 14
